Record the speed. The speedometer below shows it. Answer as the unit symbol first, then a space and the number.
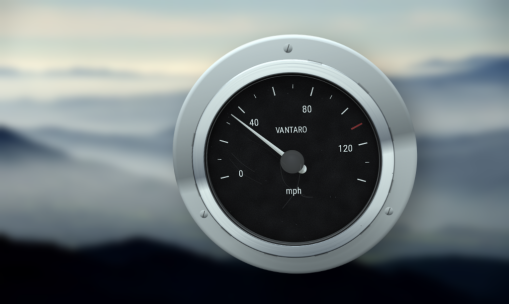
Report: mph 35
